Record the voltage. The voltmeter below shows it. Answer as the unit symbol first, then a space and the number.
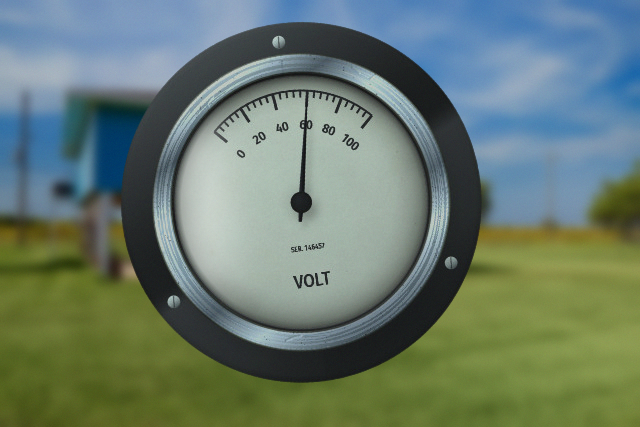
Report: V 60
